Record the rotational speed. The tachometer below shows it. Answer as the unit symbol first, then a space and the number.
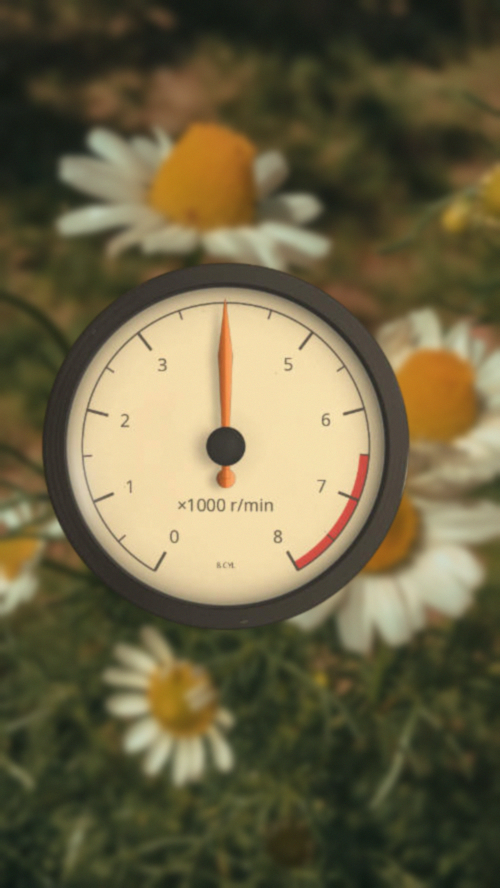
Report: rpm 4000
